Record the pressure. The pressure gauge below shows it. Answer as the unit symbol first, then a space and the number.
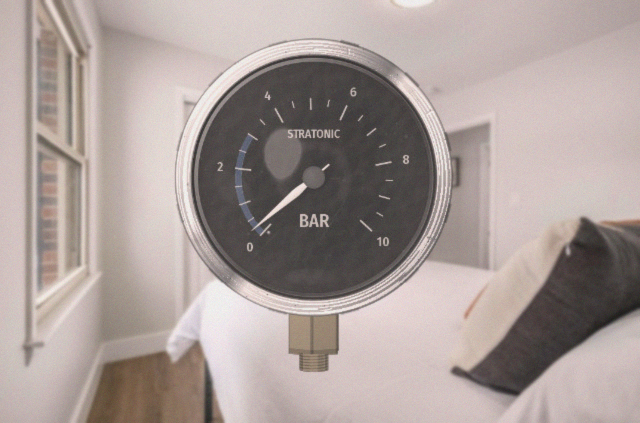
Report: bar 0.25
